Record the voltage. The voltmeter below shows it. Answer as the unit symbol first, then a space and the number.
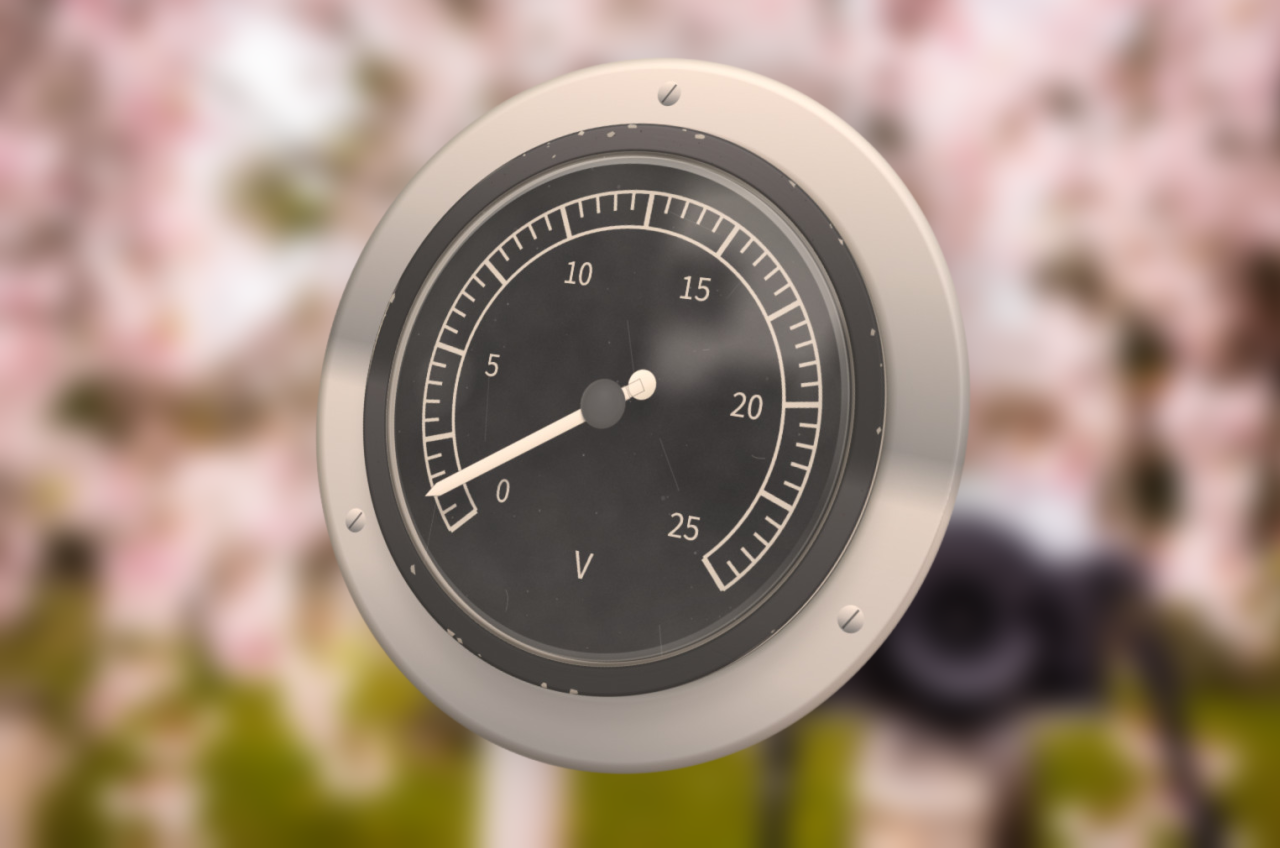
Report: V 1
